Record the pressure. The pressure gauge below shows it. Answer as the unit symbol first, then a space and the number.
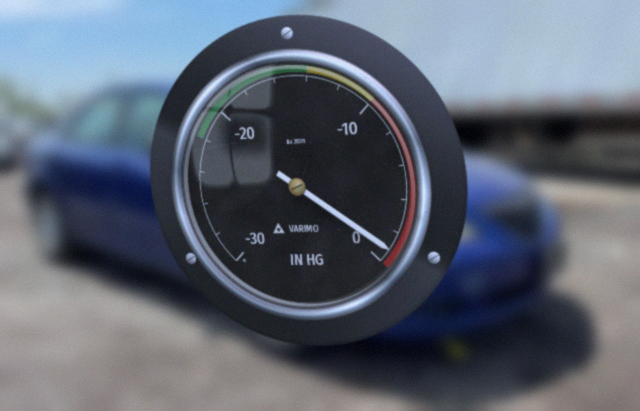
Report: inHg -1
